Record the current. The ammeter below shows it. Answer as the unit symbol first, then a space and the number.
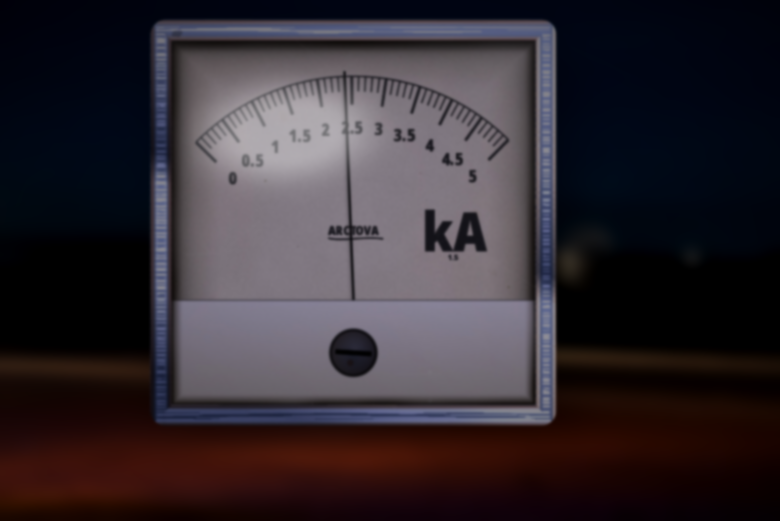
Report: kA 2.4
